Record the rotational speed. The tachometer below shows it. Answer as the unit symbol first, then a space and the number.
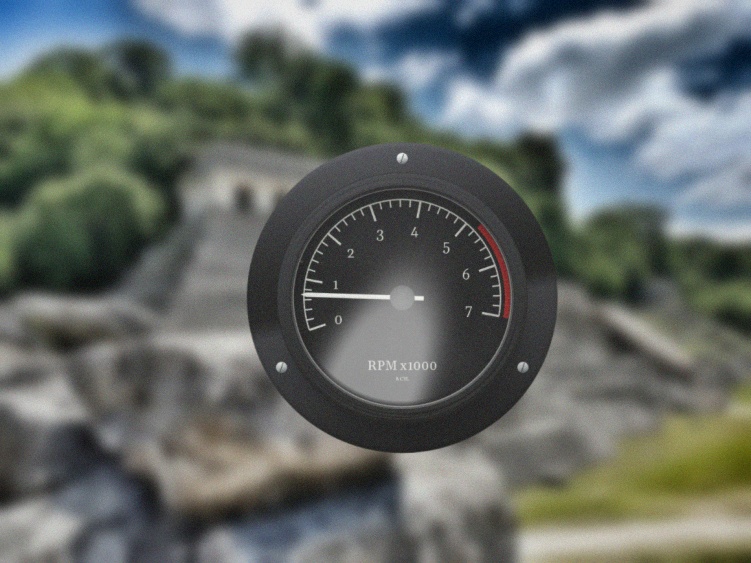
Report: rpm 700
